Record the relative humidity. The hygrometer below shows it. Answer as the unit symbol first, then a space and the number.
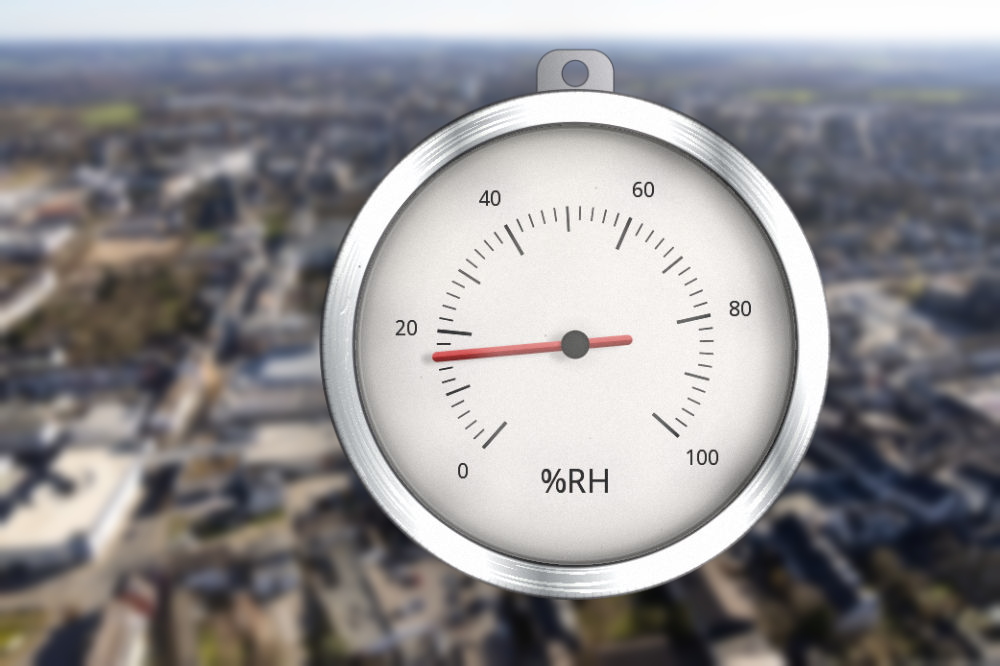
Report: % 16
